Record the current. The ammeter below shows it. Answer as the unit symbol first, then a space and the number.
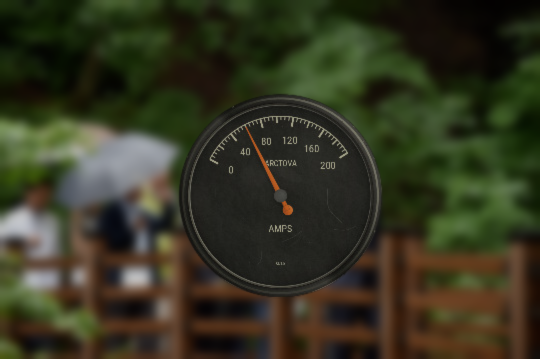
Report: A 60
